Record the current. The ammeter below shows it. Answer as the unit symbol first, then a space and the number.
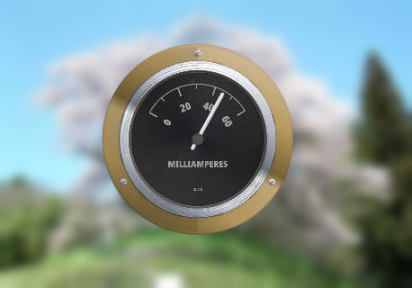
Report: mA 45
